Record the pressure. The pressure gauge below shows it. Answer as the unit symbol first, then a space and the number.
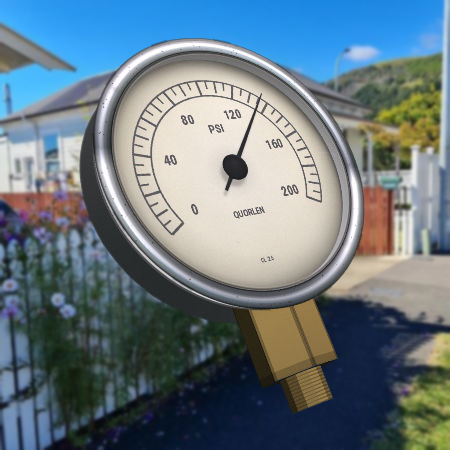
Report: psi 135
